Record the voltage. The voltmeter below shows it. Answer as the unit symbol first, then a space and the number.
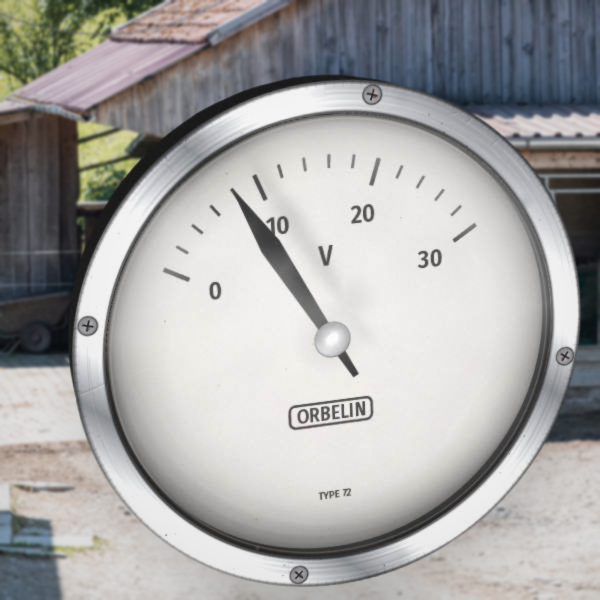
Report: V 8
